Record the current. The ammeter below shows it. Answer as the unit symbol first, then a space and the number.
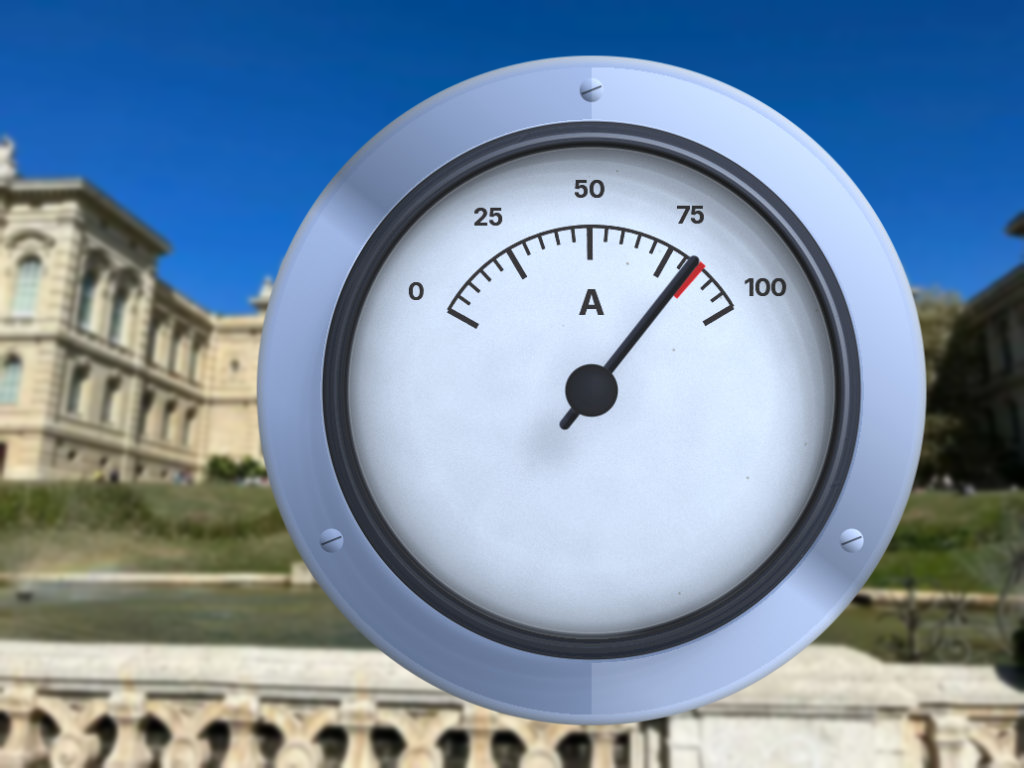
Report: A 82.5
